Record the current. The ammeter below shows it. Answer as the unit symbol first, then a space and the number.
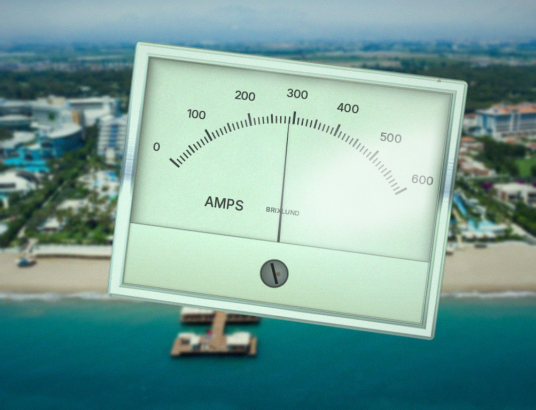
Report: A 290
